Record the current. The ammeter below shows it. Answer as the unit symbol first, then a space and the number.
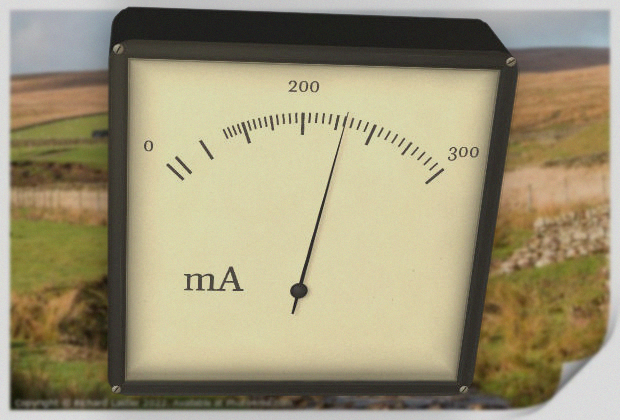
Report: mA 230
